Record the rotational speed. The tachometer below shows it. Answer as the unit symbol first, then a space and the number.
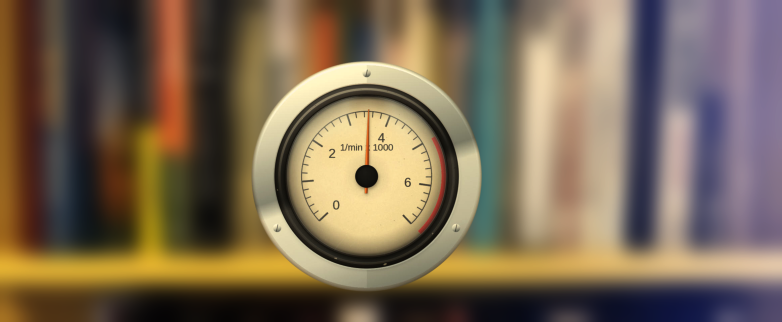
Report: rpm 3500
